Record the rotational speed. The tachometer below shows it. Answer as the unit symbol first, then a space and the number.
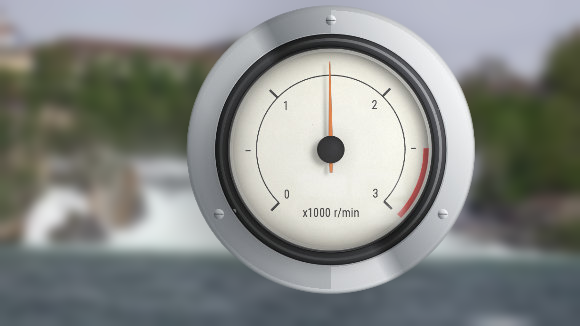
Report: rpm 1500
